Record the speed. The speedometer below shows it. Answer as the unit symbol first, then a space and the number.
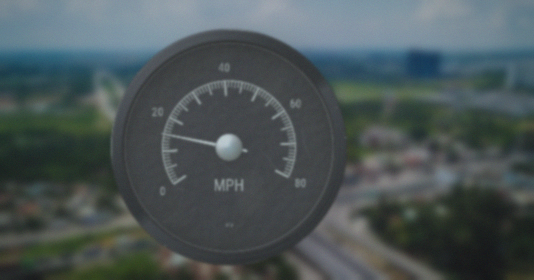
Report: mph 15
